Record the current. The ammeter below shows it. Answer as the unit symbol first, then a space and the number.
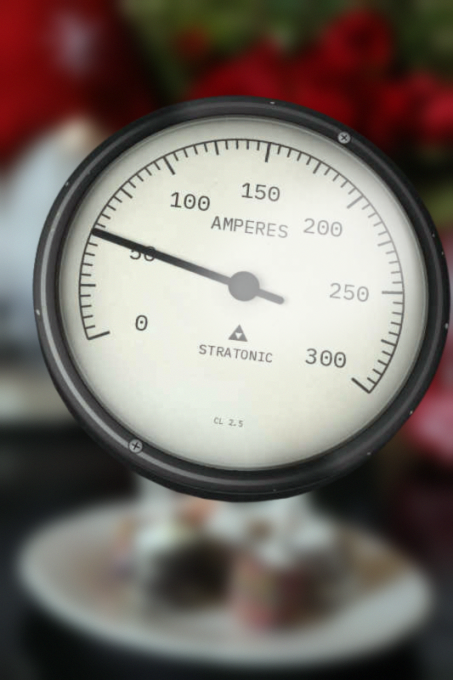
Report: A 50
